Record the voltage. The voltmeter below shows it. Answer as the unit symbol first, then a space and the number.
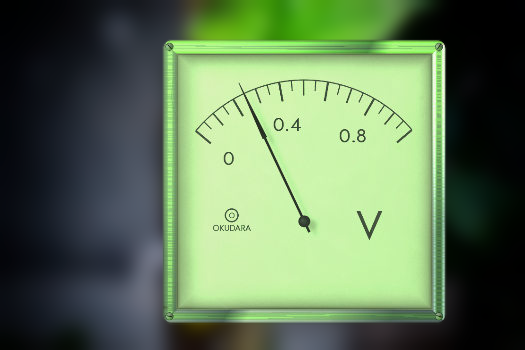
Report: V 0.25
